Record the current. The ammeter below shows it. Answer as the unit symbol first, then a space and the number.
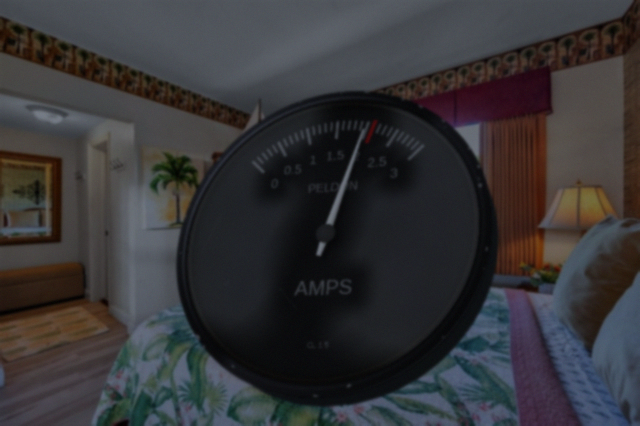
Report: A 2
